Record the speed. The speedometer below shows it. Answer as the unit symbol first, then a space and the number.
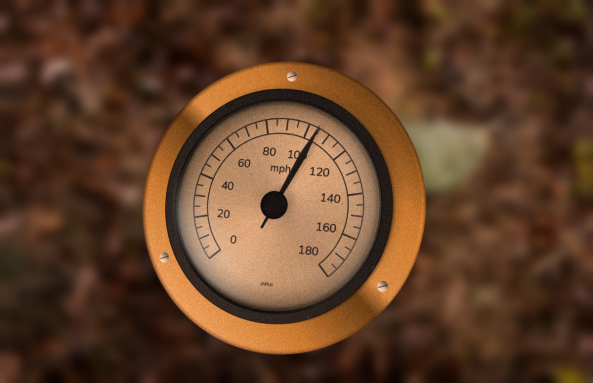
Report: mph 105
